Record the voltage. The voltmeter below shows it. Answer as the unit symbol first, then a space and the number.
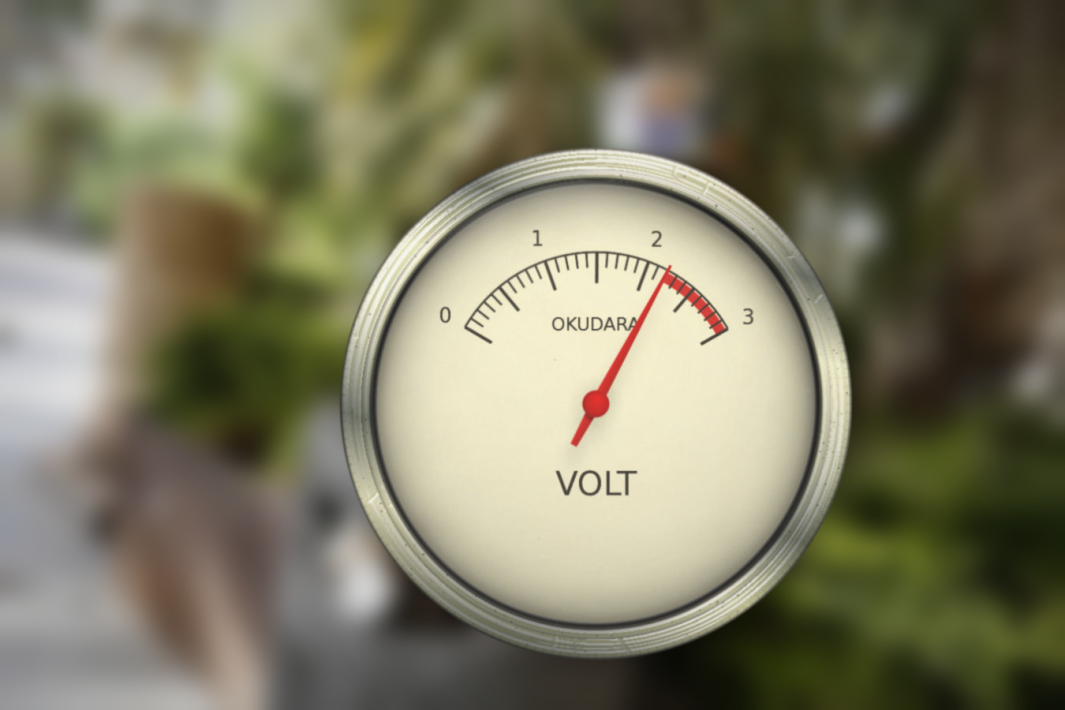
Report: V 2.2
